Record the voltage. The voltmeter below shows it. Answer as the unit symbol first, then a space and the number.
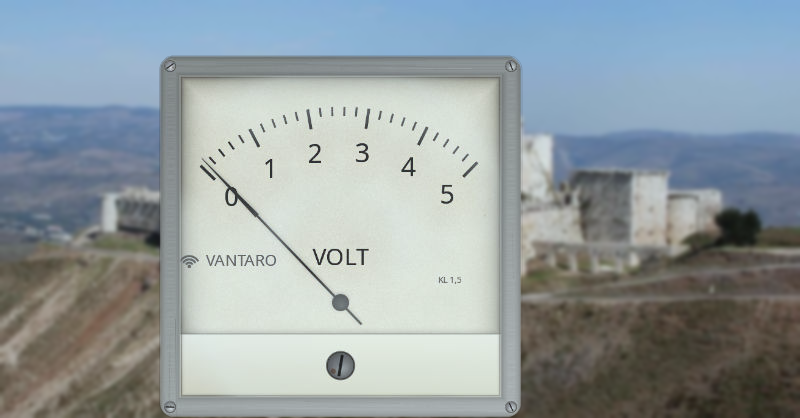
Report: V 0.1
